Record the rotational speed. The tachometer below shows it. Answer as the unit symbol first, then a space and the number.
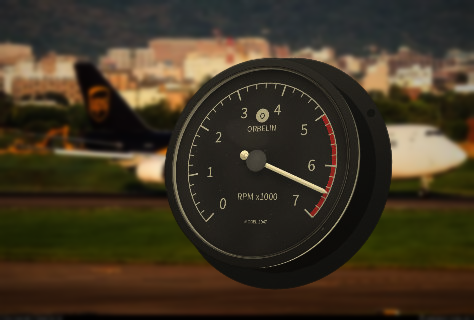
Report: rpm 6500
